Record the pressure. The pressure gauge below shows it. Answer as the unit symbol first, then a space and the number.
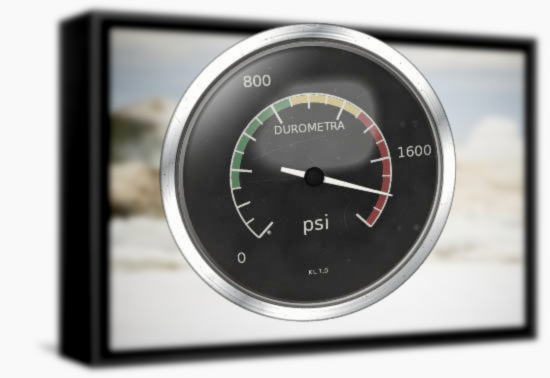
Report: psi 1800
